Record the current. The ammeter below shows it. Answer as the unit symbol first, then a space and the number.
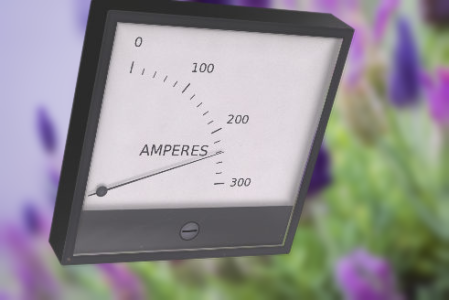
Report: A 240
